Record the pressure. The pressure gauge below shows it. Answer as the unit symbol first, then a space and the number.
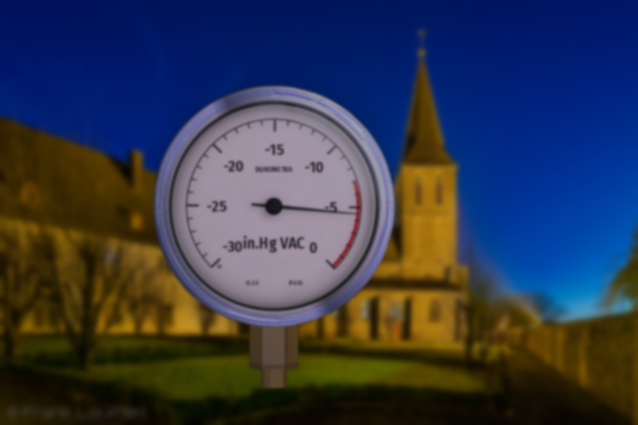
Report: inHg -4.5
